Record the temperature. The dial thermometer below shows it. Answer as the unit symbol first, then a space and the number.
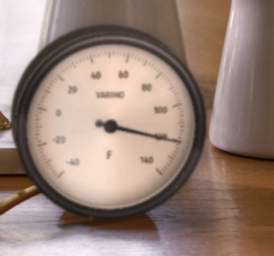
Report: °F 120
